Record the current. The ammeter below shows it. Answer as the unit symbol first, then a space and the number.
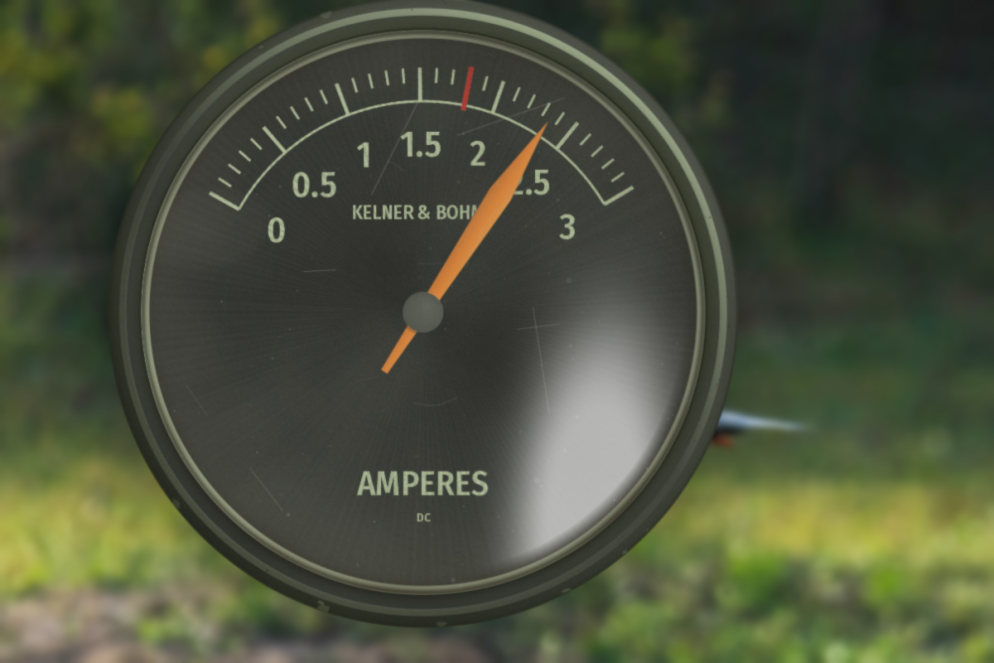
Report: A 2.35
